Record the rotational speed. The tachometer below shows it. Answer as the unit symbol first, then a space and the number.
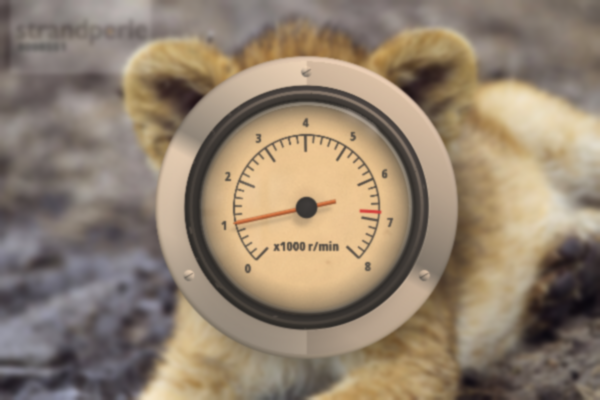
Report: rpm 1000
